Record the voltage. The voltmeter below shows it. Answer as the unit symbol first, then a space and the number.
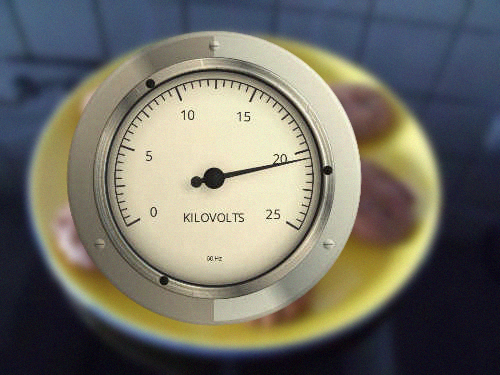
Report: kV 20.5
